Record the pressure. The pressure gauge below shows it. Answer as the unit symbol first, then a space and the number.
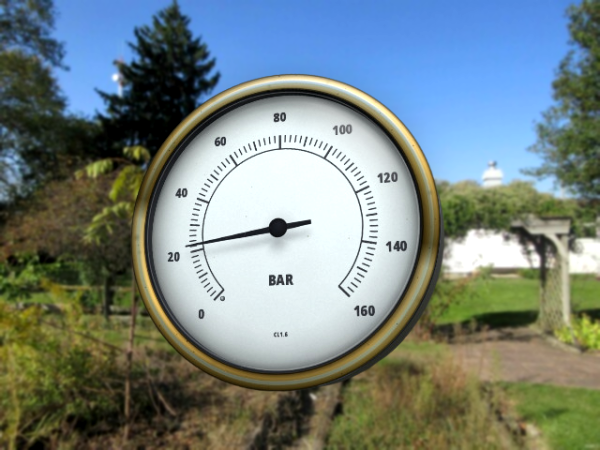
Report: bar 22
